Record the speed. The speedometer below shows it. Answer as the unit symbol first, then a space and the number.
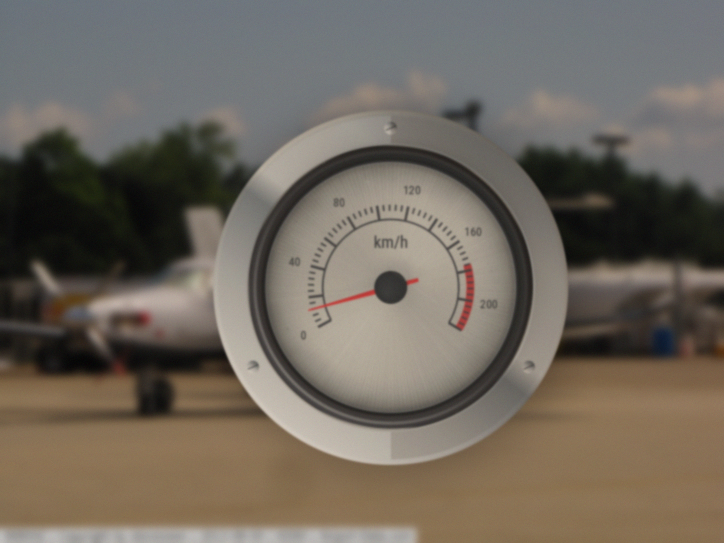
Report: km/h 12
